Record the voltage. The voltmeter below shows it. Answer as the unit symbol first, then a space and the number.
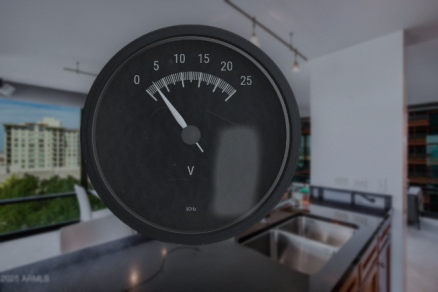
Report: V 2.5
